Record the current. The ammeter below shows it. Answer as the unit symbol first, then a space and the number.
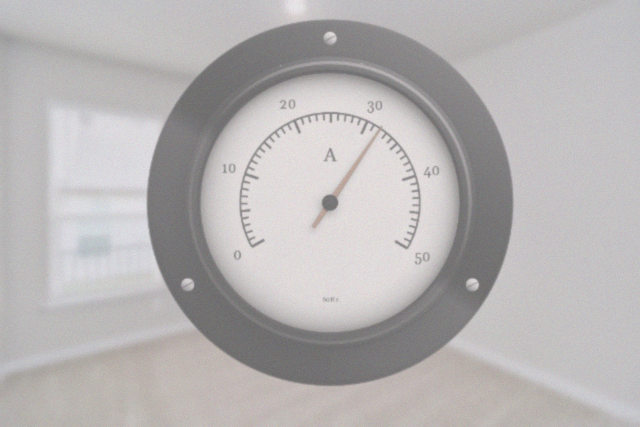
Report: A 32
